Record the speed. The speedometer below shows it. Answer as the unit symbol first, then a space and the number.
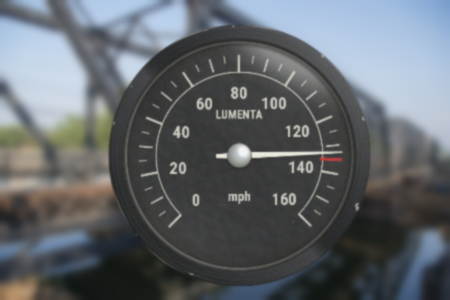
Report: mph 132.5
